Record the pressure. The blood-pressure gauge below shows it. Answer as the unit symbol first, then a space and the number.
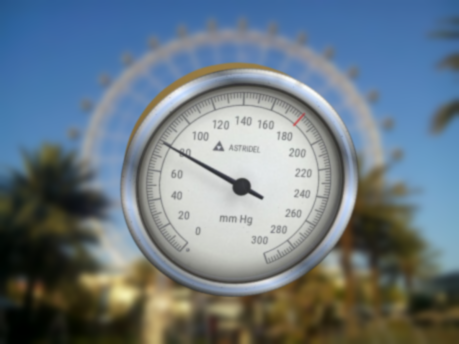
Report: mmHg 80
